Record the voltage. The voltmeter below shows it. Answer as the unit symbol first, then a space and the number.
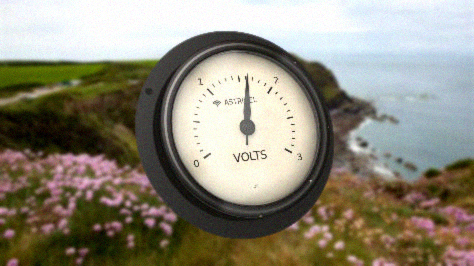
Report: V 1.6
